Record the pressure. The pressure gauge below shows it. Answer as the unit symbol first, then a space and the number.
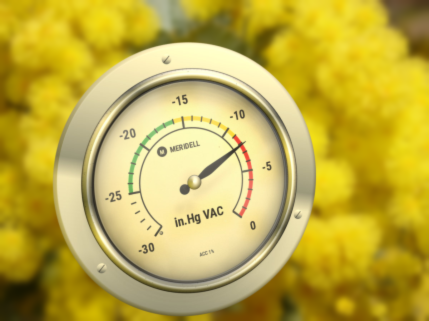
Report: inHg -8
